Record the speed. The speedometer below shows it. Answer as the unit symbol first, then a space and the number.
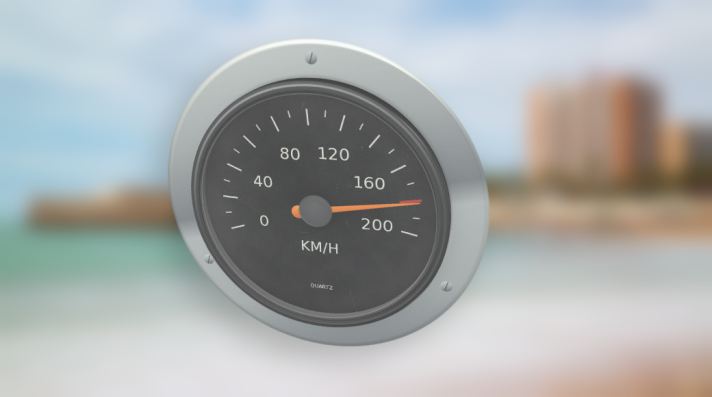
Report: km/h 180
